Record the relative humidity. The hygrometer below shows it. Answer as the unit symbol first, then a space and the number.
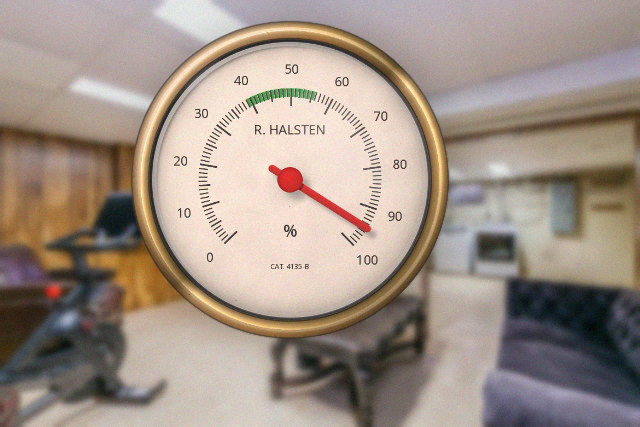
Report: % 95
